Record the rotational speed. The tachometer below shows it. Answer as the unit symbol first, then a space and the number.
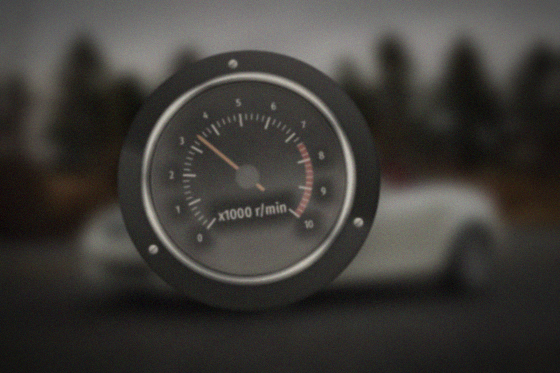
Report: rpm 3400
